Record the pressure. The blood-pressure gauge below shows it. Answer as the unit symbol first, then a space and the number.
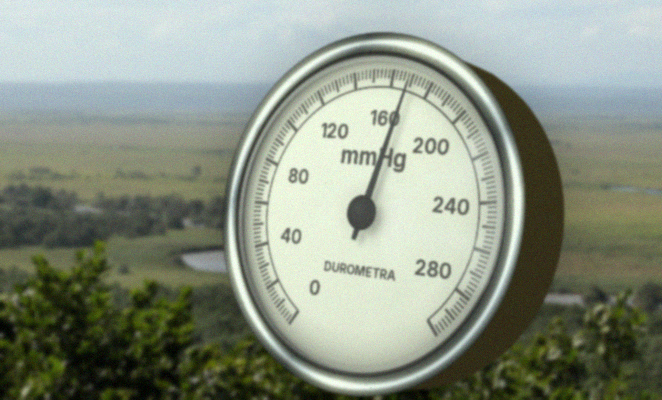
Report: mmHg 170
